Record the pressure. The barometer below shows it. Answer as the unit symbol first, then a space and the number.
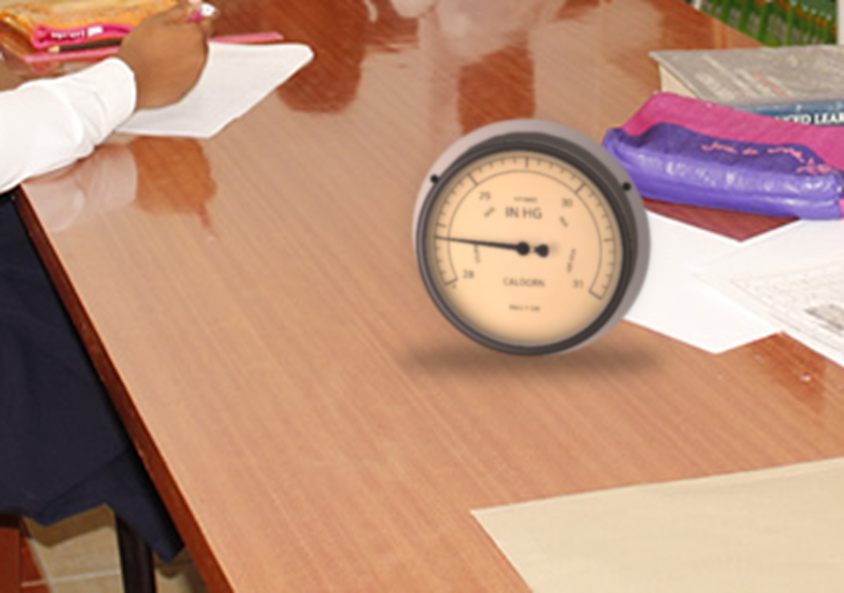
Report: inHg 28.4
